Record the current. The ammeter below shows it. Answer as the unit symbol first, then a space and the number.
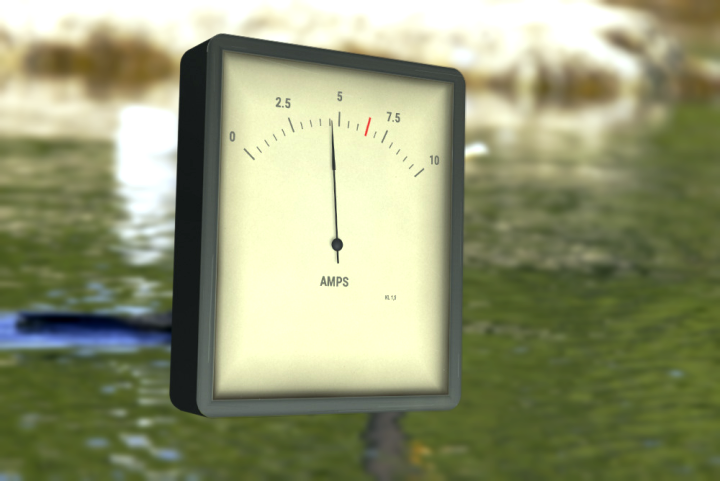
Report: A 4.5
